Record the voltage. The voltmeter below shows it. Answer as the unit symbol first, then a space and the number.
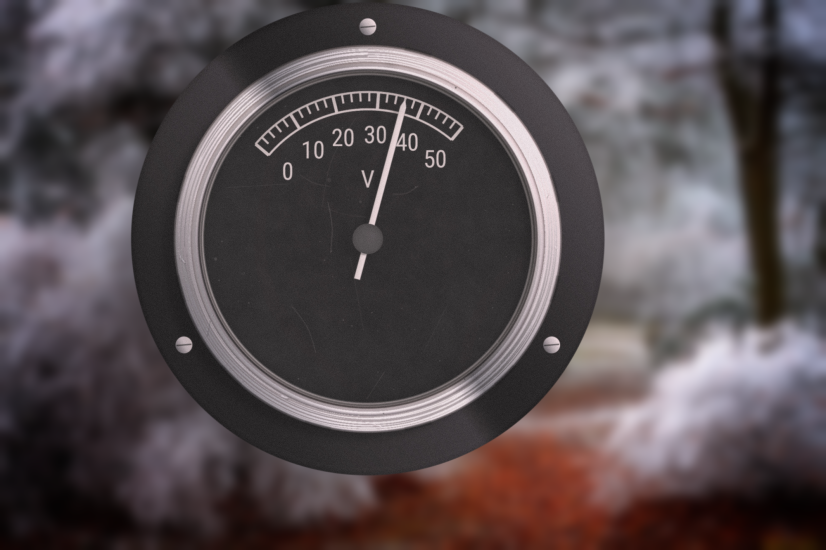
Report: V 36
